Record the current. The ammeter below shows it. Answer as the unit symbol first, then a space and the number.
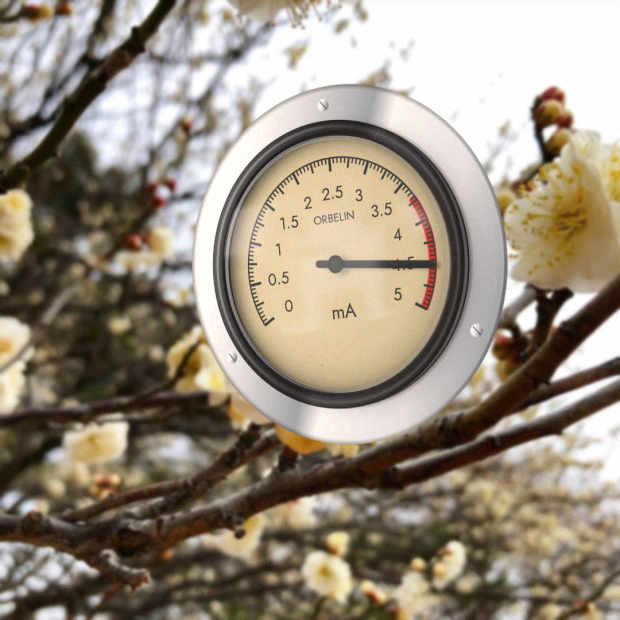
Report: mA 4.5
